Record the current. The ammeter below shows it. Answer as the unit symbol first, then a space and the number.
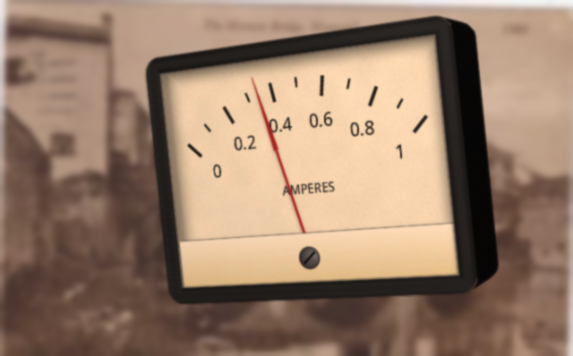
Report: A 0.35
